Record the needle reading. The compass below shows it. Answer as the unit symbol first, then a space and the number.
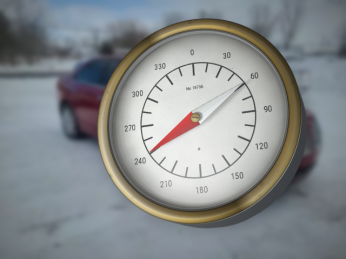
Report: ° 240
